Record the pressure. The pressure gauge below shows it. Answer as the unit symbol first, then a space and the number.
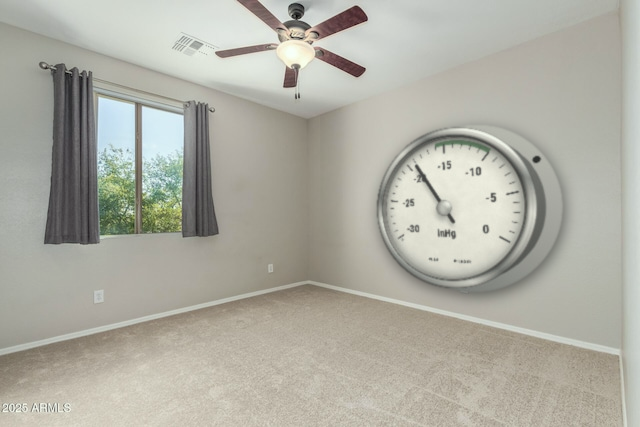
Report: inHg -19
